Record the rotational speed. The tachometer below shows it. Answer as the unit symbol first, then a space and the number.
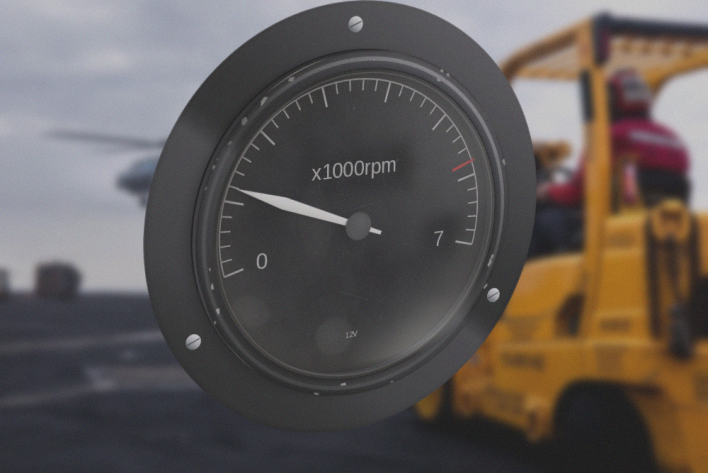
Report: rpm 1200
